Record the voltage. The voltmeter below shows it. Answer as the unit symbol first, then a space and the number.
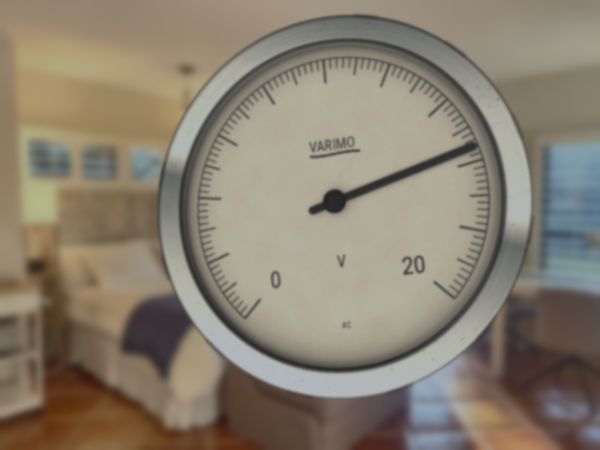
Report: V 15.6
